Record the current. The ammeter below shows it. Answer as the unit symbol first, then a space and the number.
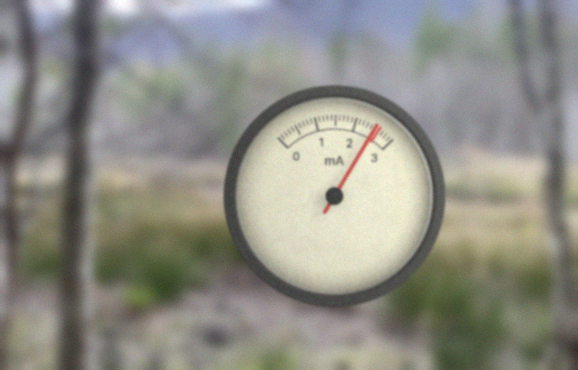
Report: mA 2.5
